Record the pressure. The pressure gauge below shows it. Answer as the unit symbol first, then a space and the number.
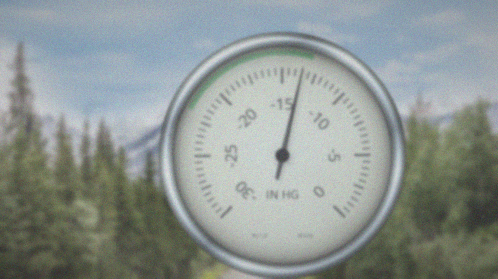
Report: inHg -13.5
